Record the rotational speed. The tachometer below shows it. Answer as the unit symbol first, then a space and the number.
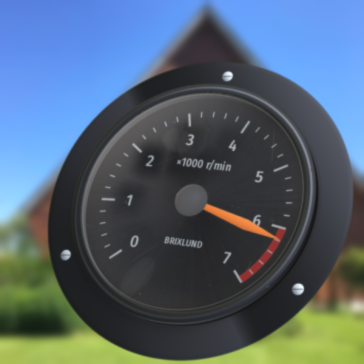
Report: rpm 6200
